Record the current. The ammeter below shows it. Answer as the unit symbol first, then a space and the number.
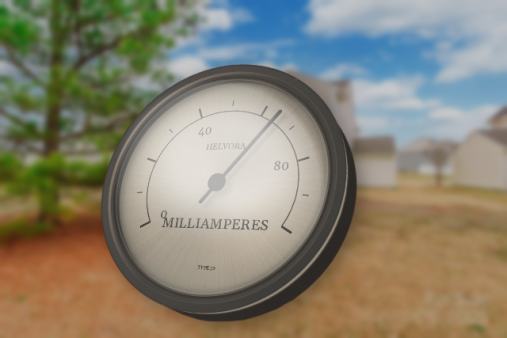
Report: mA 65
